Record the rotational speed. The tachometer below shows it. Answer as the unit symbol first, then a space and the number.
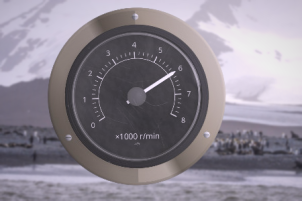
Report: rpm 6000
